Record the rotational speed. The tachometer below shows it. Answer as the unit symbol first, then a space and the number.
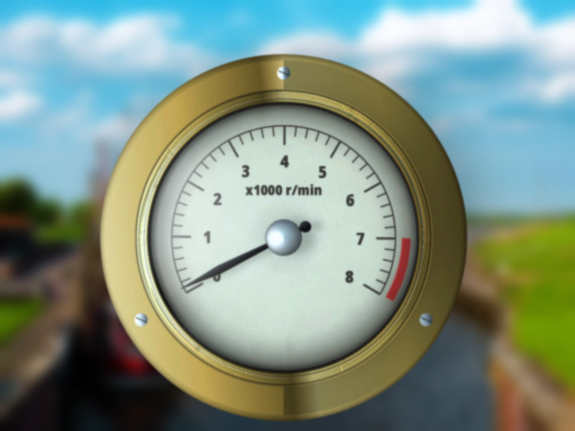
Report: rpm 100
